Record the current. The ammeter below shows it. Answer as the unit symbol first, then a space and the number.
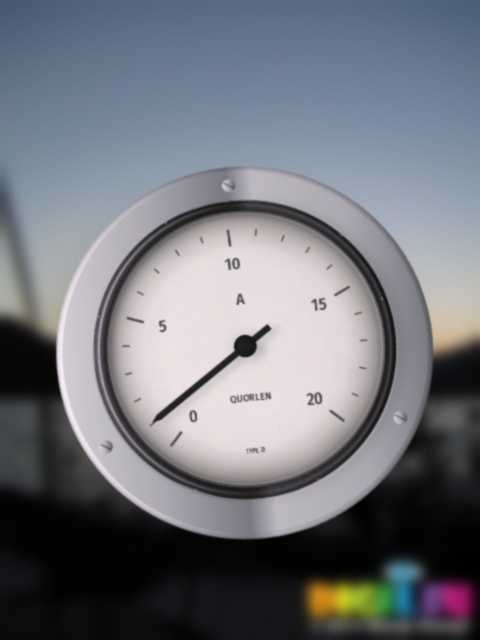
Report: A 1
